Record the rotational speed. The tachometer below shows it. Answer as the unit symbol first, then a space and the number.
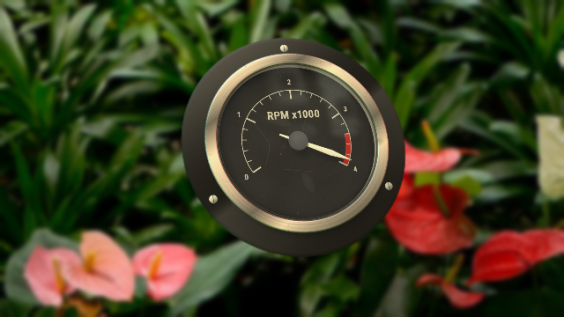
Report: rpm 3900
